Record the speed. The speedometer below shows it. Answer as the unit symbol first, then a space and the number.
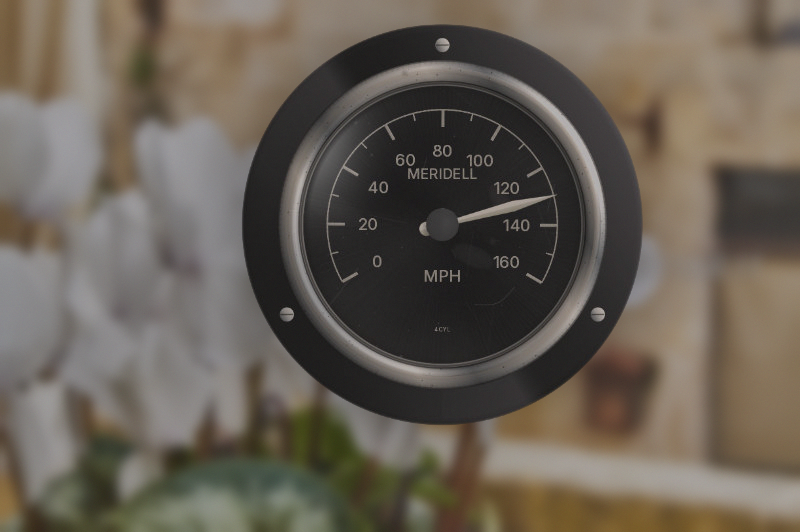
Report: mph 130
